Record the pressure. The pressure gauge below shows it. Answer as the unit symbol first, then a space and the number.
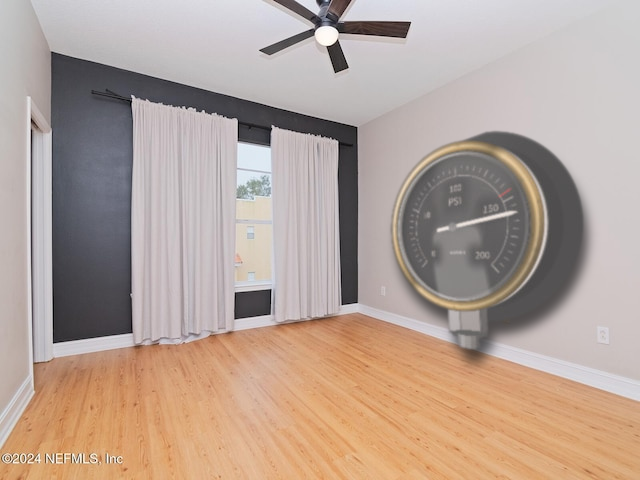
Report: psi 160
